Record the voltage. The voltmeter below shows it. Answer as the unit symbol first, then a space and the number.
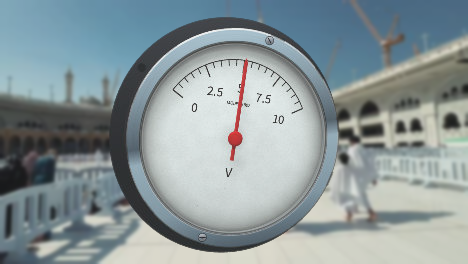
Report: V 5
